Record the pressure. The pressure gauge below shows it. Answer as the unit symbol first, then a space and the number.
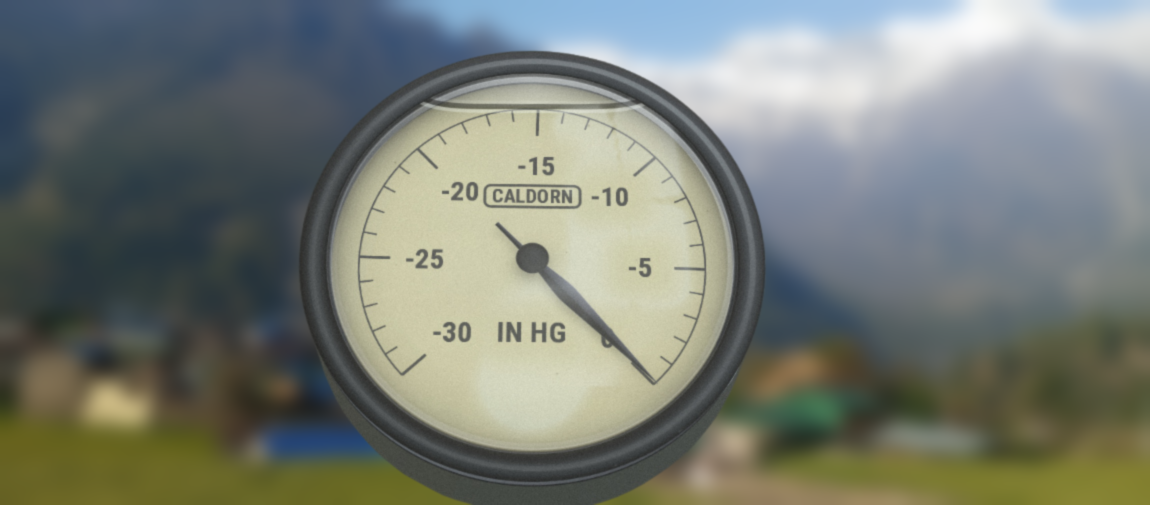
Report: inHg 0
